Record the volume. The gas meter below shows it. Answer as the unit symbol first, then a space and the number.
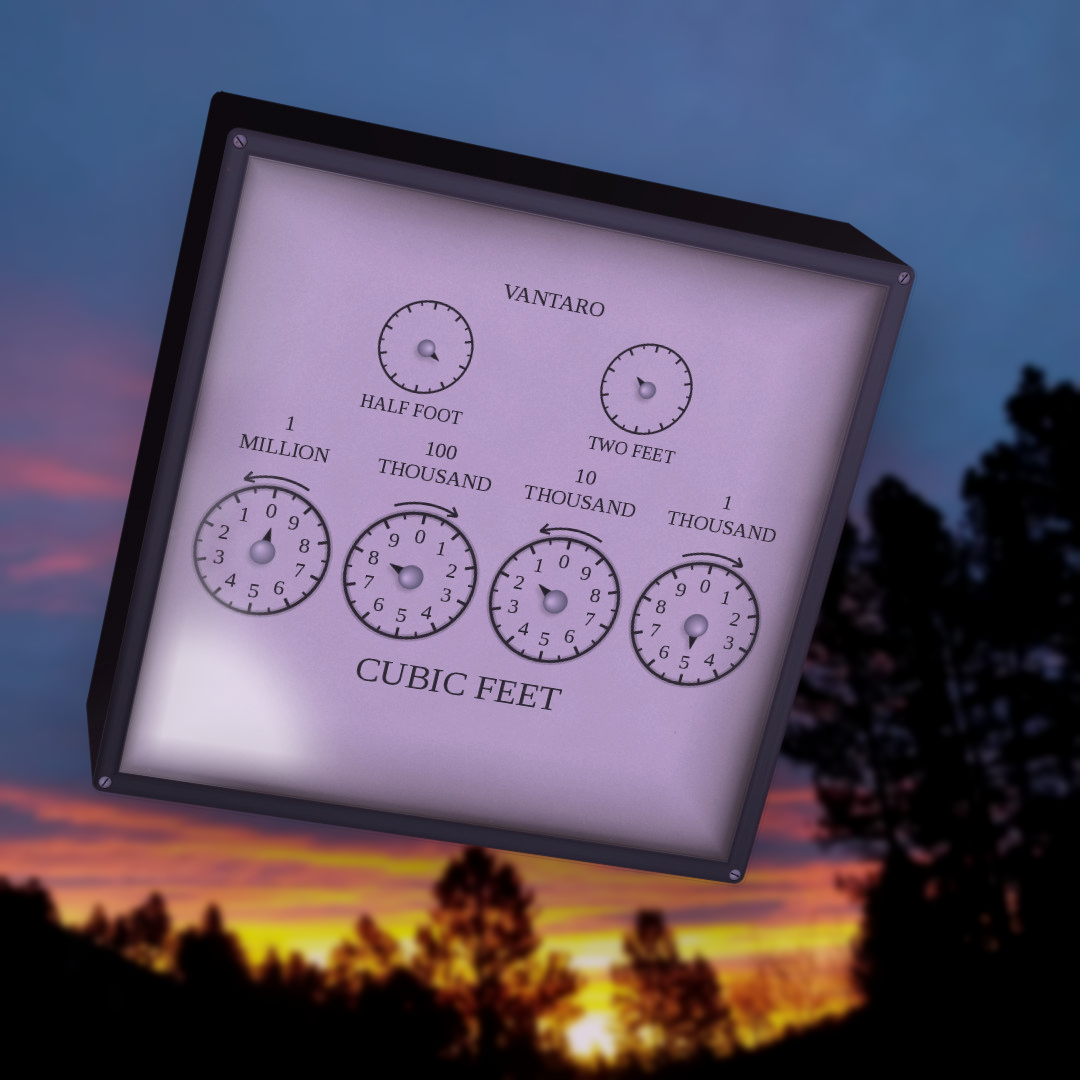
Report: ft³ 981500
